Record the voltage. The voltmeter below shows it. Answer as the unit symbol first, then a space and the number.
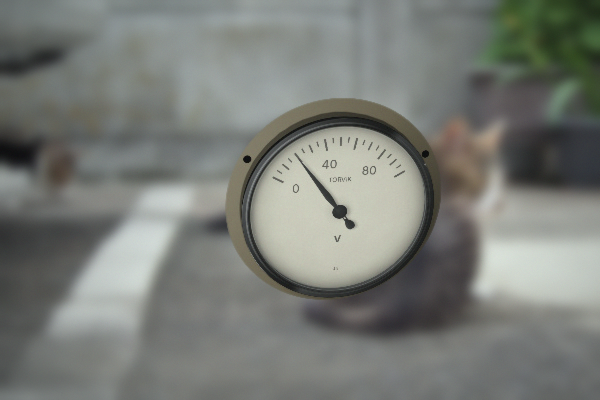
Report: V 20
